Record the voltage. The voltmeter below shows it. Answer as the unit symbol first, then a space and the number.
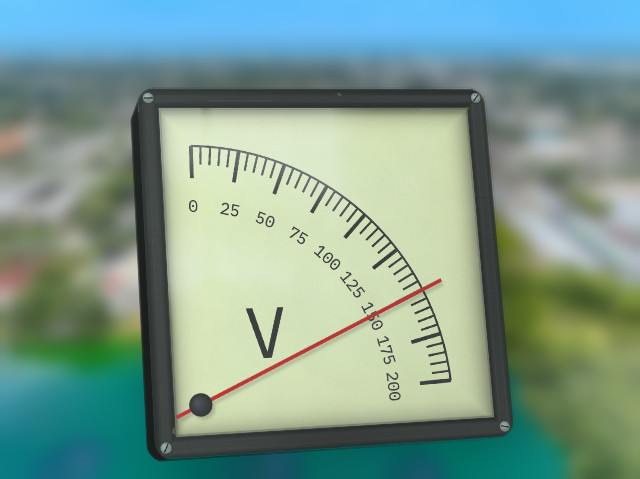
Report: V 150
